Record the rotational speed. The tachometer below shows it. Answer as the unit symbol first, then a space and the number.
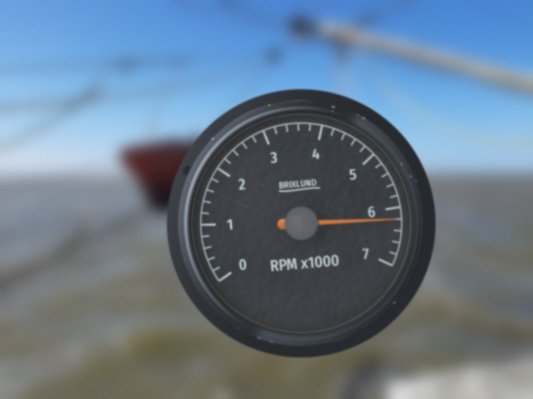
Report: rpm 6200
